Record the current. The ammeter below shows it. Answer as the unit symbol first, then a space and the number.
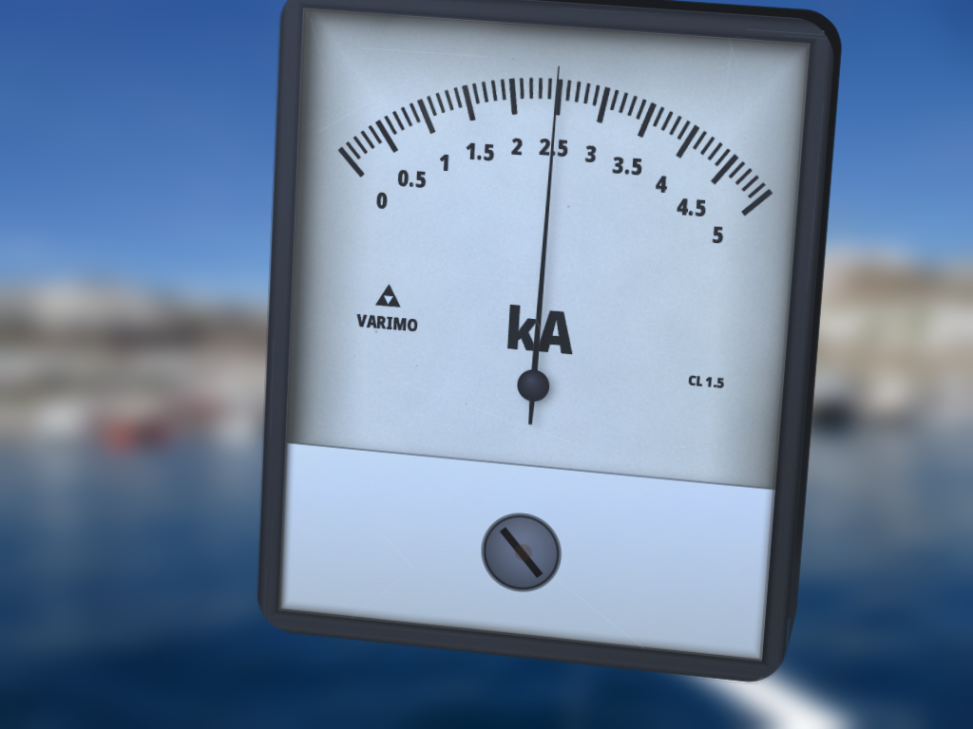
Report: kA 2.5
